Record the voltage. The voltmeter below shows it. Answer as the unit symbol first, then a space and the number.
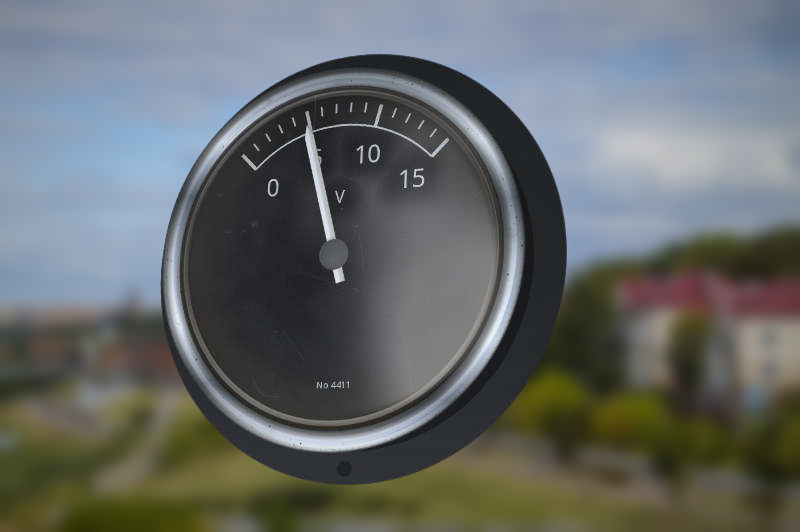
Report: V 5
